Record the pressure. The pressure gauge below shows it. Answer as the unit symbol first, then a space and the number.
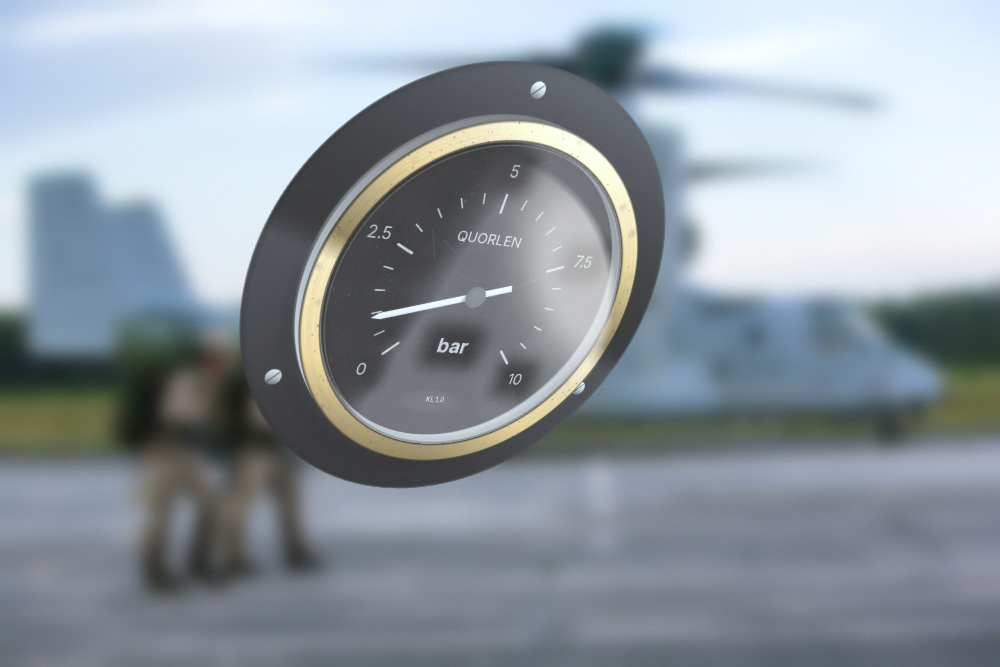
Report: bar 1
